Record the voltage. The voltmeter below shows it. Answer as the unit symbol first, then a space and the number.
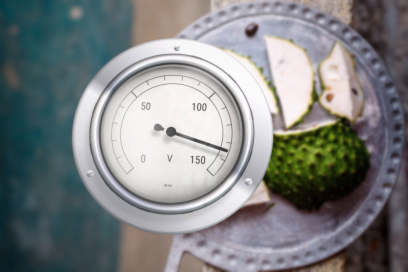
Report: V 135
